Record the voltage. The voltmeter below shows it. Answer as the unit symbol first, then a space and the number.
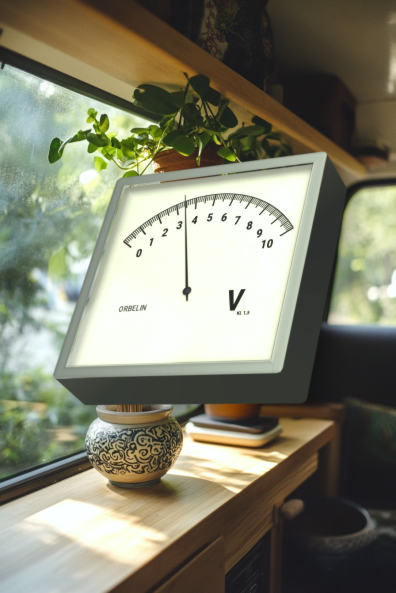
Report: V 3.5
